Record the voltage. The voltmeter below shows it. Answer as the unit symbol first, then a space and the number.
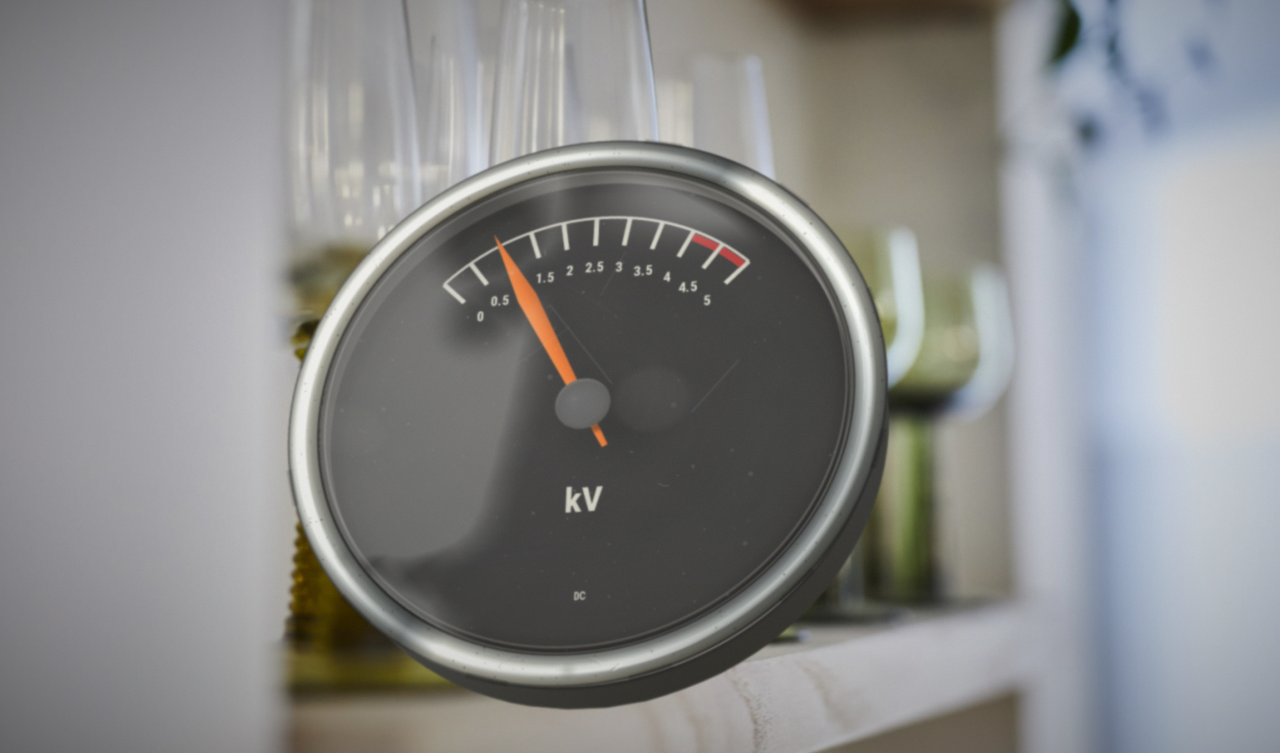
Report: kV 1
